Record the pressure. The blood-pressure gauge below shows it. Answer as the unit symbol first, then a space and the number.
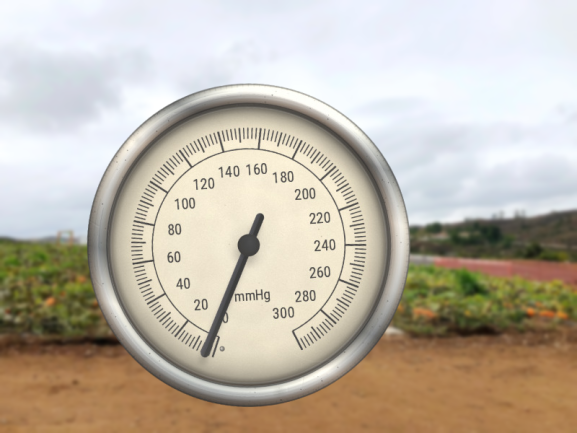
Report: mmHg 4
